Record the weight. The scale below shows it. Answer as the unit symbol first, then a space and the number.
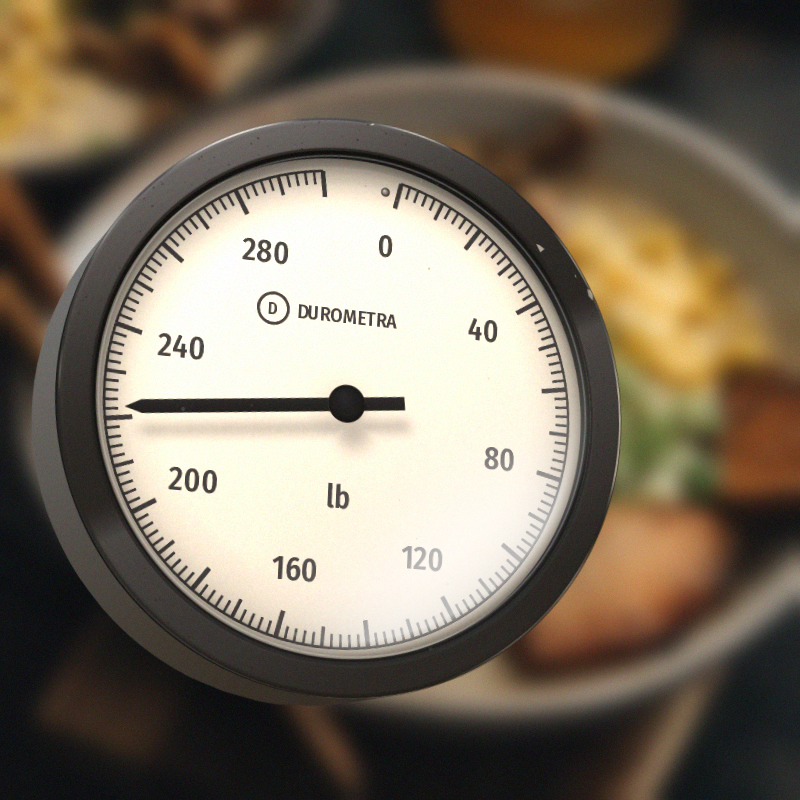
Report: lb 222
